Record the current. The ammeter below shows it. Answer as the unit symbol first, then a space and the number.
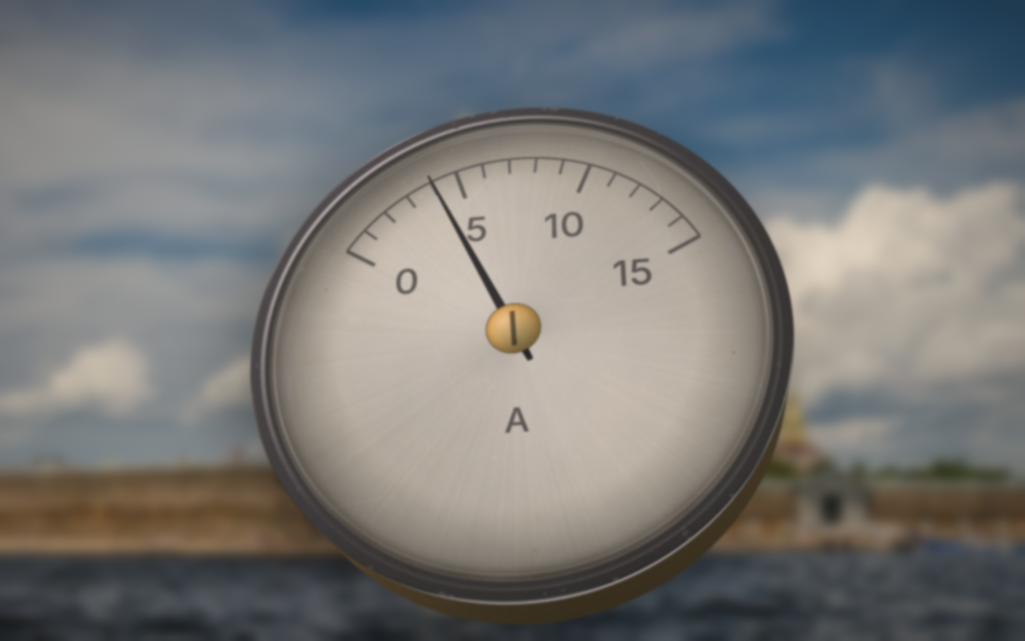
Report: A 4
